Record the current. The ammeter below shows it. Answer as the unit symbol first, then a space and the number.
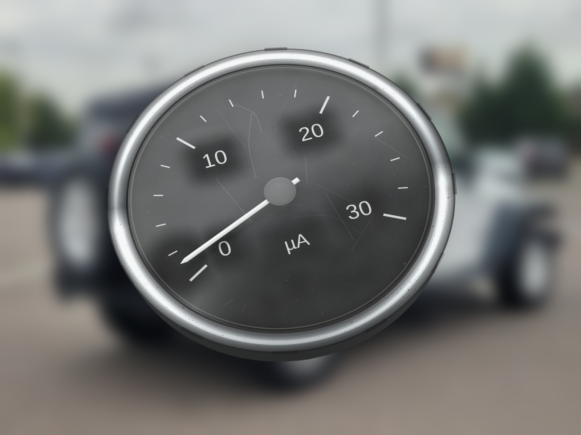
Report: µA 1
